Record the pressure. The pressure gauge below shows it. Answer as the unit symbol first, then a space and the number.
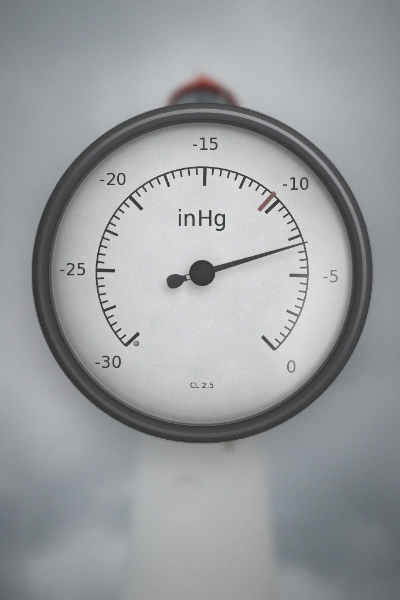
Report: inHg -7
